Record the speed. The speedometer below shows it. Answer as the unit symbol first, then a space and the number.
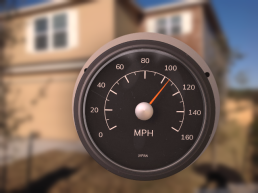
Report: mph 105
